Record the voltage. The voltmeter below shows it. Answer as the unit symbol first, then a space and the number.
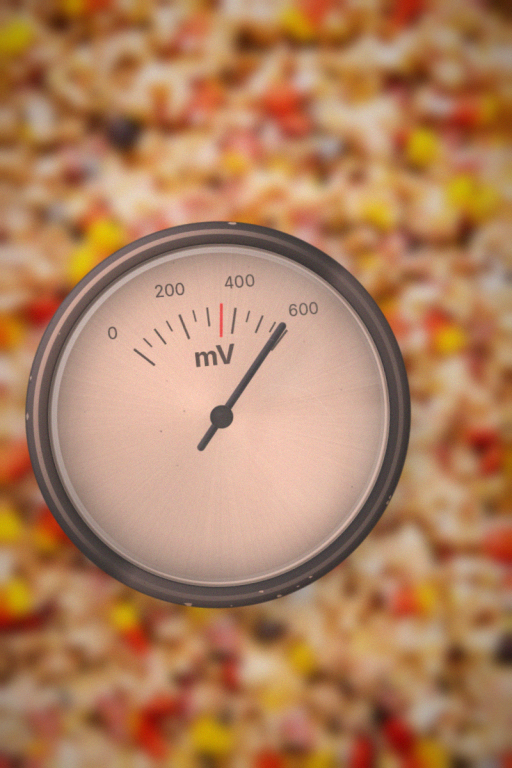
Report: mV 575
